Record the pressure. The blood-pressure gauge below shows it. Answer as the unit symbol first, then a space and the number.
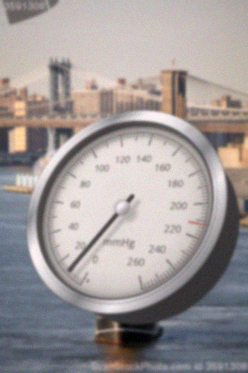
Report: mmHg 10
